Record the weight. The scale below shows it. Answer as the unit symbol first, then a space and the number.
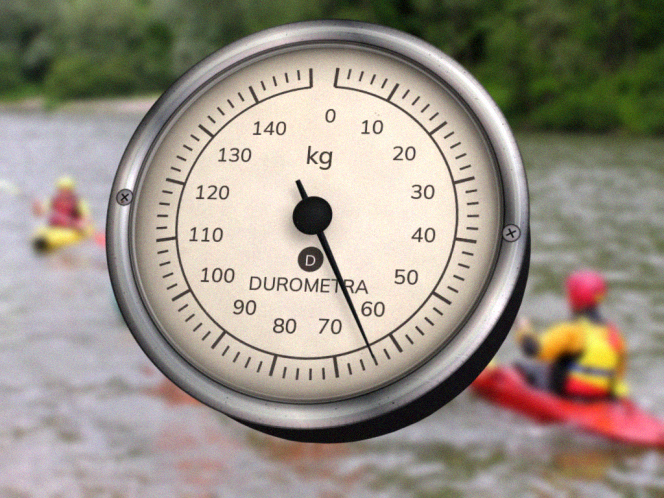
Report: kg 64
